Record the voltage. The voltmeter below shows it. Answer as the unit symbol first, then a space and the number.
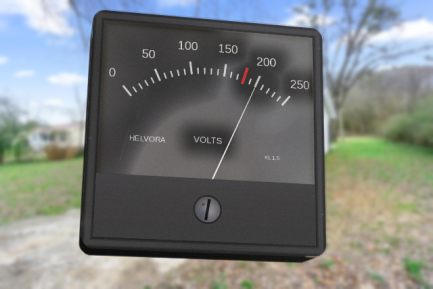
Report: V 200
